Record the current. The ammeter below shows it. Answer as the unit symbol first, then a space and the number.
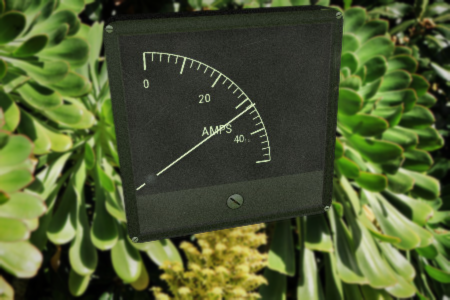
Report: A 32
